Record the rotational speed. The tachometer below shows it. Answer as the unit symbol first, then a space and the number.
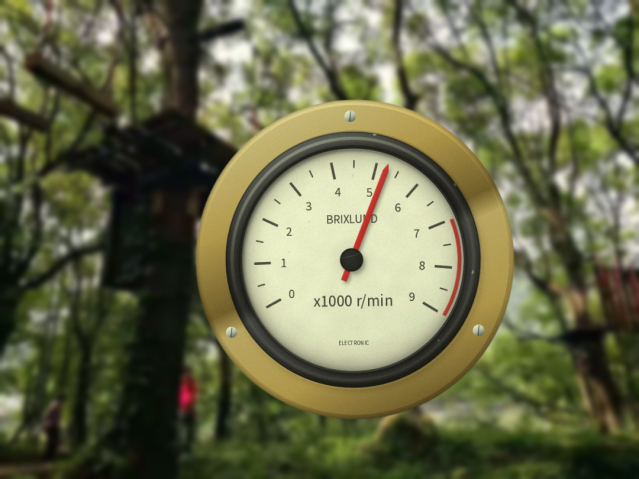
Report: rpm 5250
